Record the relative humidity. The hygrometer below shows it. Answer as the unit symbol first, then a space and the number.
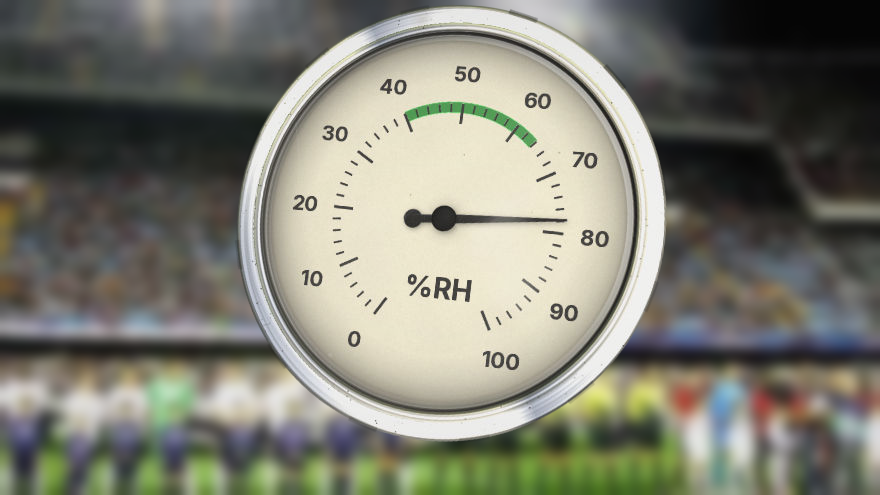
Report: % 78
